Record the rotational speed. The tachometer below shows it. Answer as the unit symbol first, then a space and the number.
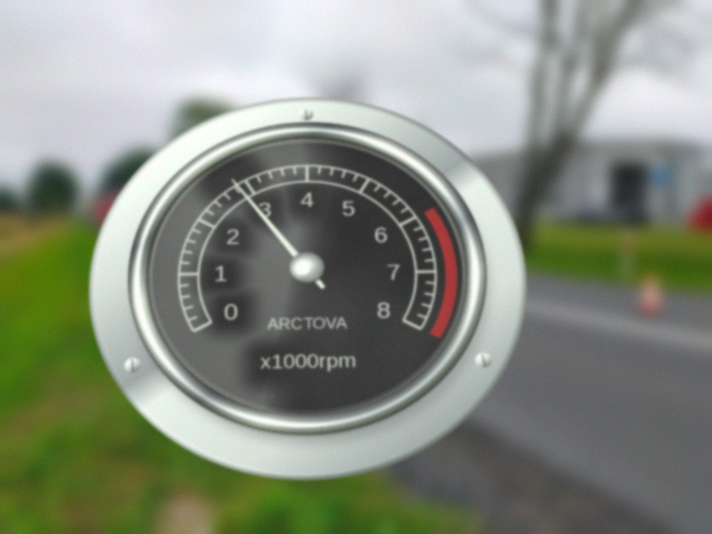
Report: rpm 2800
